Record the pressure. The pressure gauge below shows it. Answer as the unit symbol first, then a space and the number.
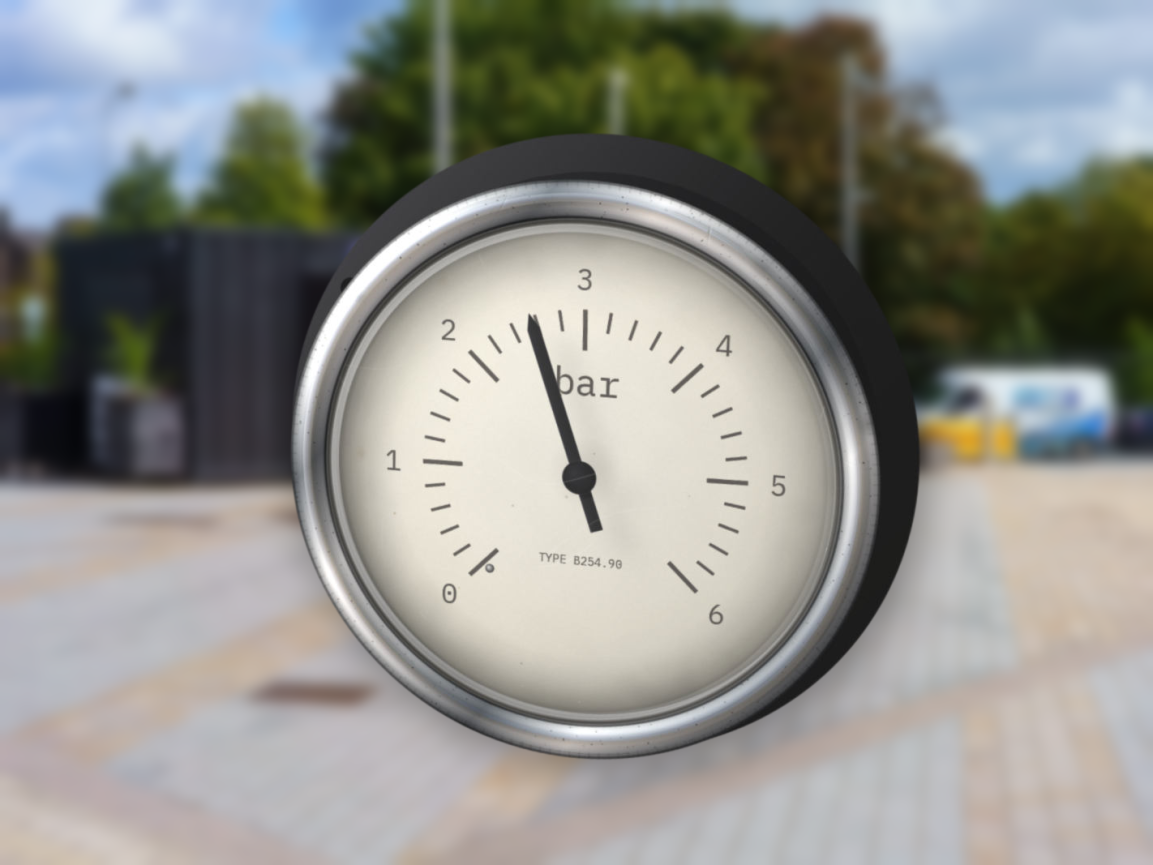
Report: bar 2.6
